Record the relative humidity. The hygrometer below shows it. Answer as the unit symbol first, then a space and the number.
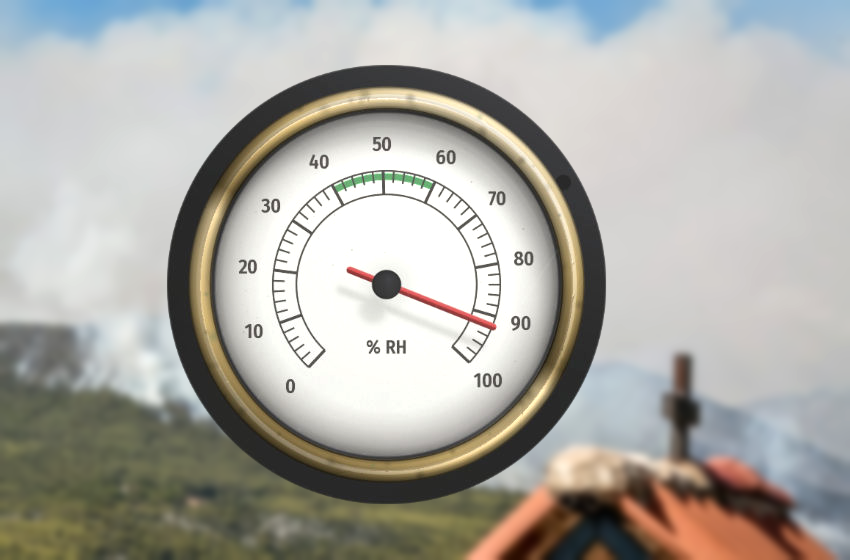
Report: % 92
